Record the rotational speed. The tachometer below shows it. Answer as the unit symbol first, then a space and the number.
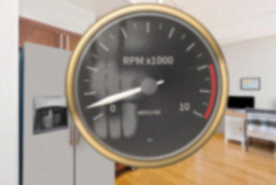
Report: rpm 500
